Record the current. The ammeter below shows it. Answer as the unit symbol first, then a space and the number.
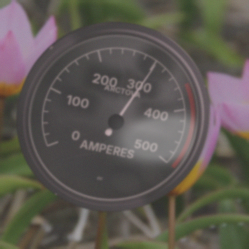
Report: A 300
